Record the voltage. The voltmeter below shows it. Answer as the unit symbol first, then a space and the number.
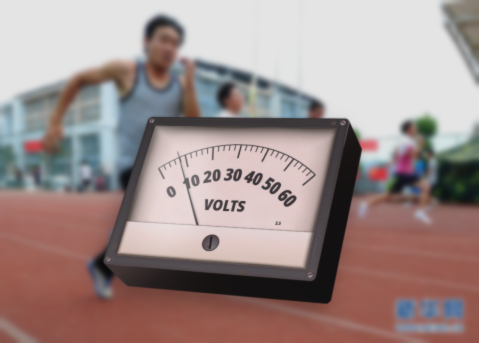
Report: V 8
